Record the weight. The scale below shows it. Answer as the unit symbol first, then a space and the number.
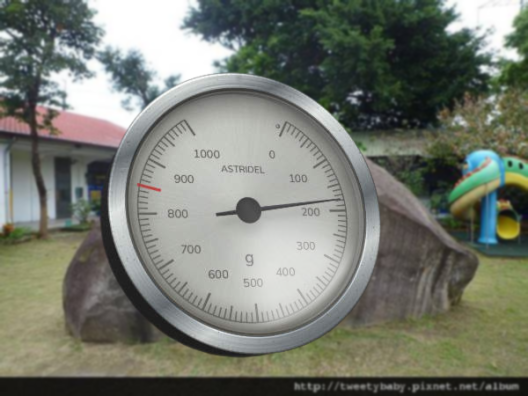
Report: g 180
